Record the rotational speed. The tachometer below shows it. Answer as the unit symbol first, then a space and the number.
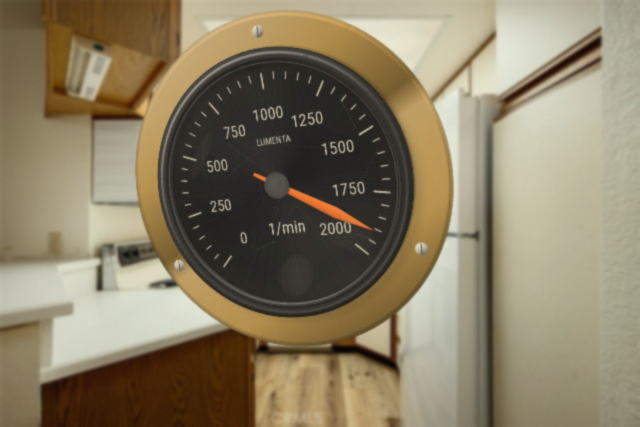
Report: rpm 1900
